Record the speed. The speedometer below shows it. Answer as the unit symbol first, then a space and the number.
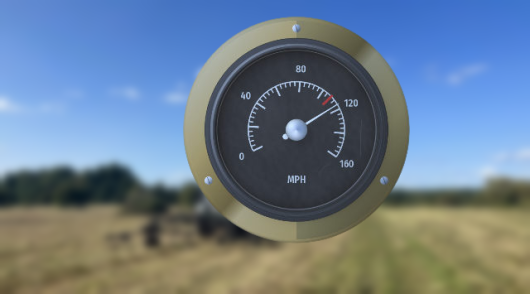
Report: mph 116
